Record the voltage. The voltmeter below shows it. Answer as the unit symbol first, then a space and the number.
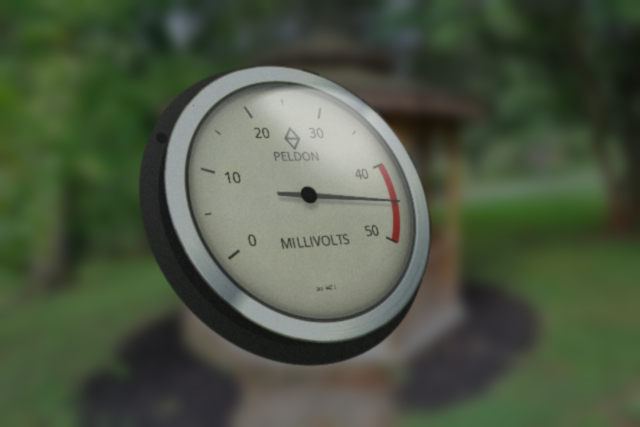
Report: mV 45
